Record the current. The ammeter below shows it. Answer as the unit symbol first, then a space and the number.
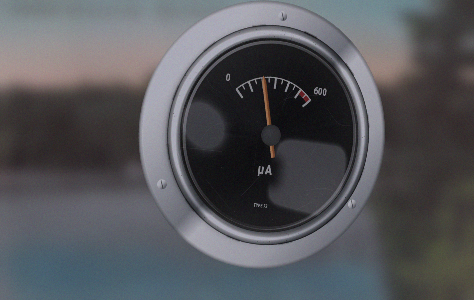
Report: µA 200
